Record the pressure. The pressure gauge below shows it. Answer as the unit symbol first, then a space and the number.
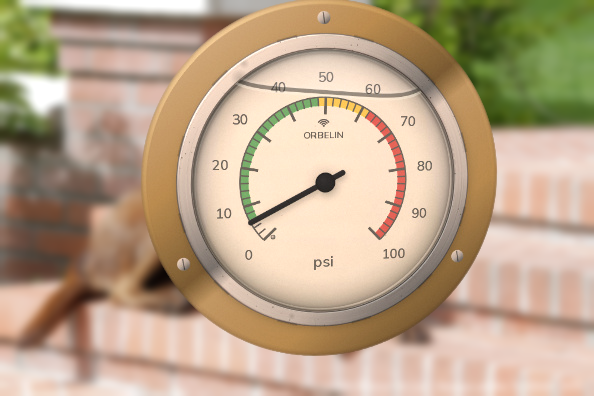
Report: psi 6
